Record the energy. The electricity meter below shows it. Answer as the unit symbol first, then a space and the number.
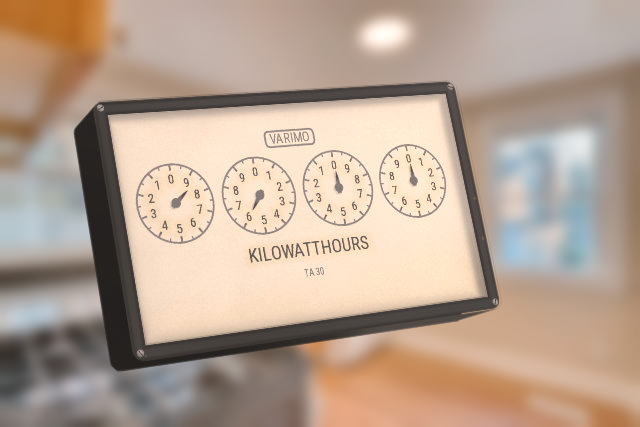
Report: kWh 8600
